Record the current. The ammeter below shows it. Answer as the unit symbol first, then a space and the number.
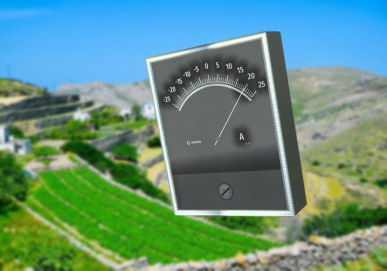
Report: A 20
